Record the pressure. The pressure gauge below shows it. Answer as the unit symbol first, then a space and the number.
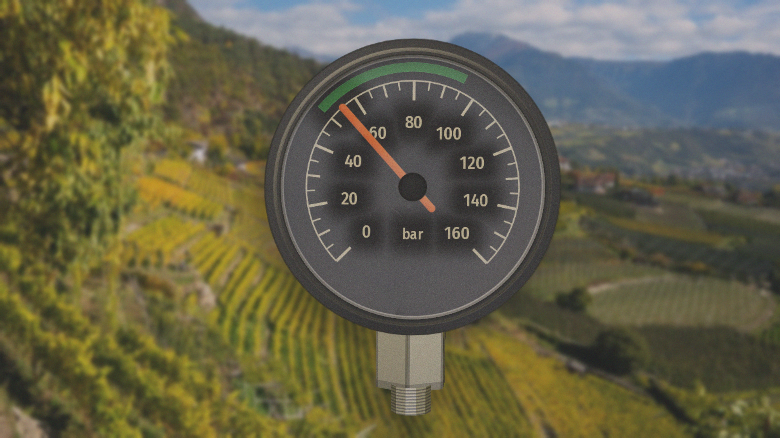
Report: bar 55
